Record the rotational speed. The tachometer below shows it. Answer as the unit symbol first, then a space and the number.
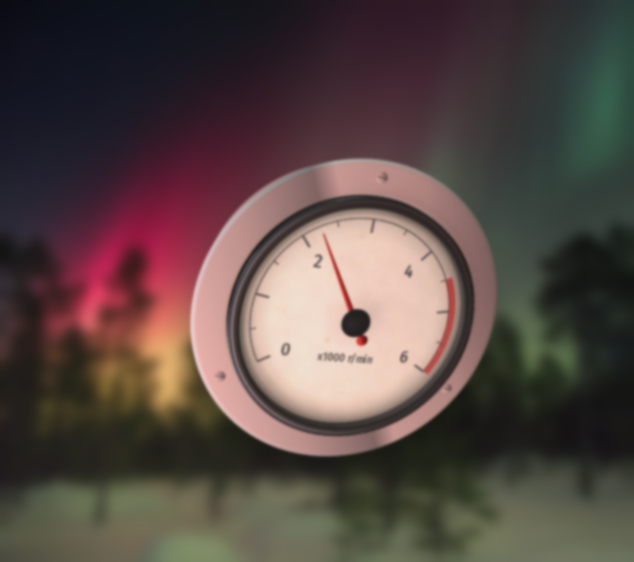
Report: rpm 2250
